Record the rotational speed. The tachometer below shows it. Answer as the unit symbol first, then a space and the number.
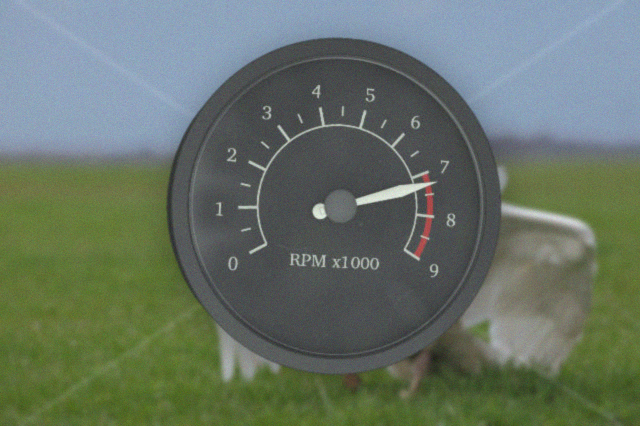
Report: rpm 7250
